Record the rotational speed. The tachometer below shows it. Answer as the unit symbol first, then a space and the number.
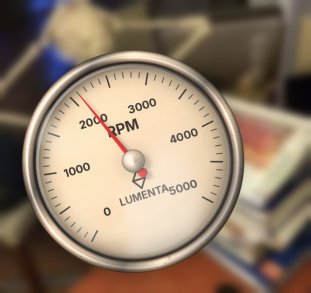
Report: rpm 2100
